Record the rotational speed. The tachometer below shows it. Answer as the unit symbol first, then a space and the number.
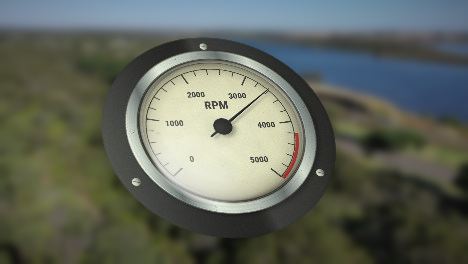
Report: rpm 3400
